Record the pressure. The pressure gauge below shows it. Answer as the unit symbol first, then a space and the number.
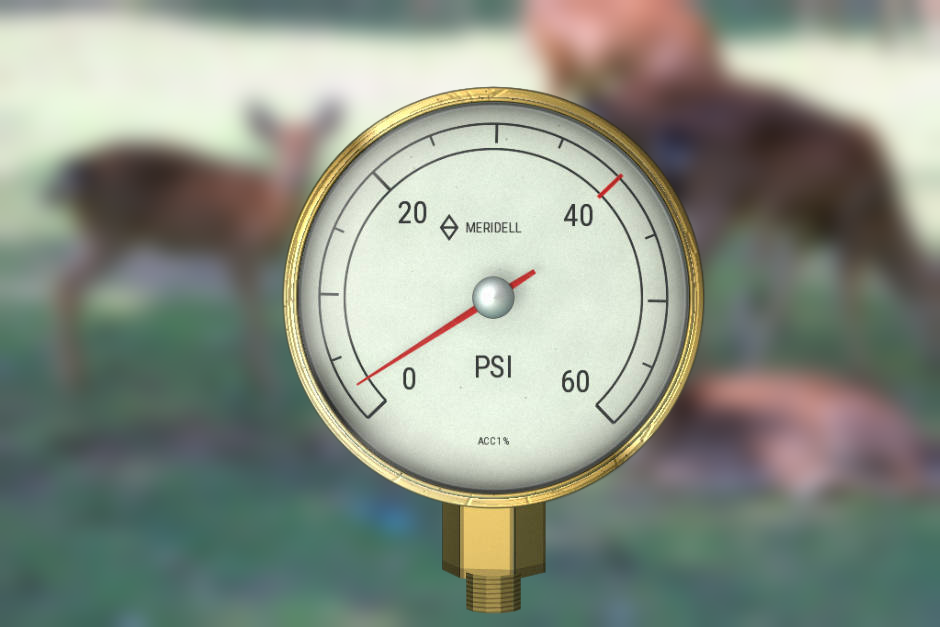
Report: psi 2.5
